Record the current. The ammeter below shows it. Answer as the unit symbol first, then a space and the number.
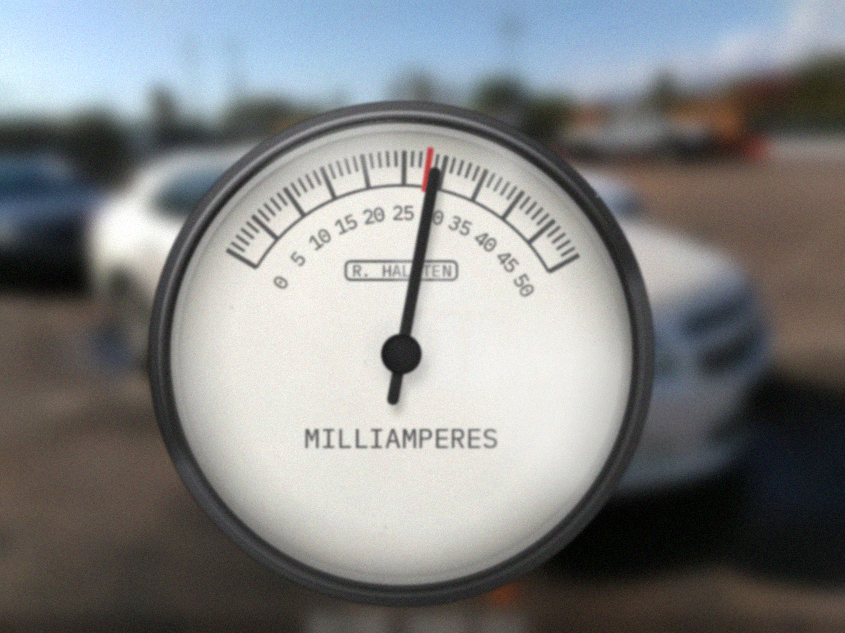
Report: mA 29
